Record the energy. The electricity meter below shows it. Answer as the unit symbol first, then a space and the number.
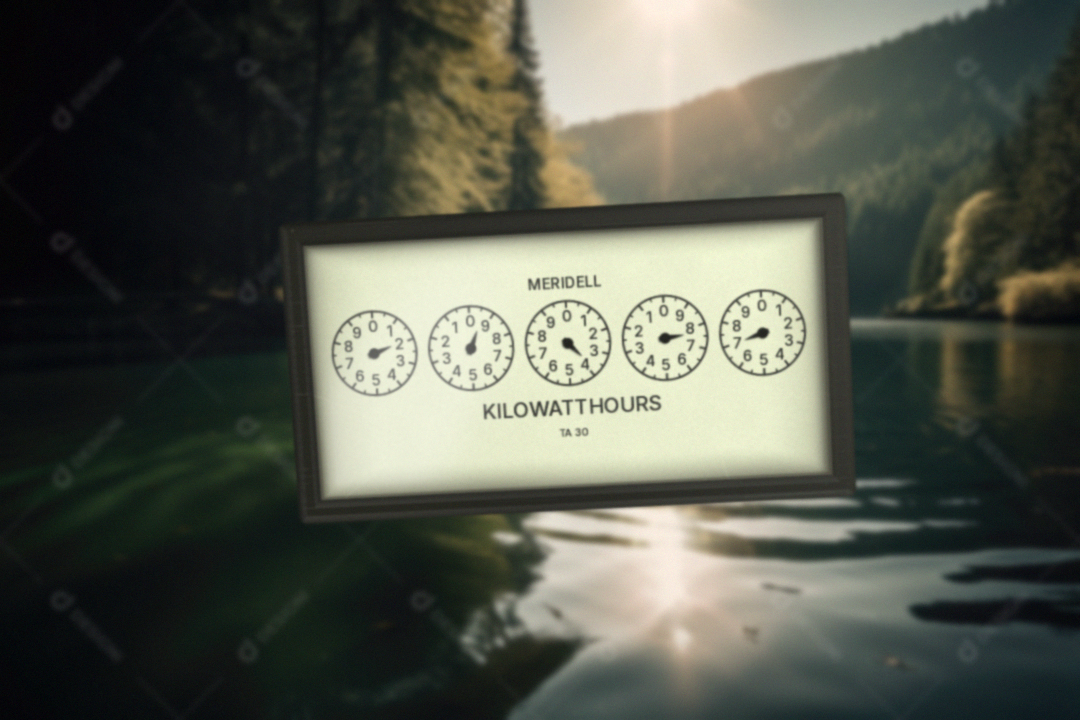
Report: kWh 19377
